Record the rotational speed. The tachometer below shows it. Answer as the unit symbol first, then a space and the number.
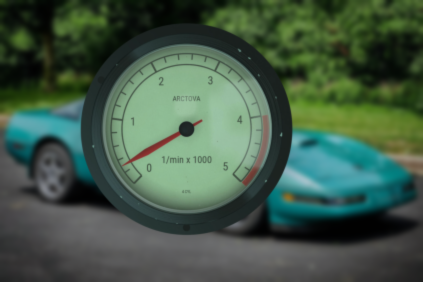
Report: rpm 300
